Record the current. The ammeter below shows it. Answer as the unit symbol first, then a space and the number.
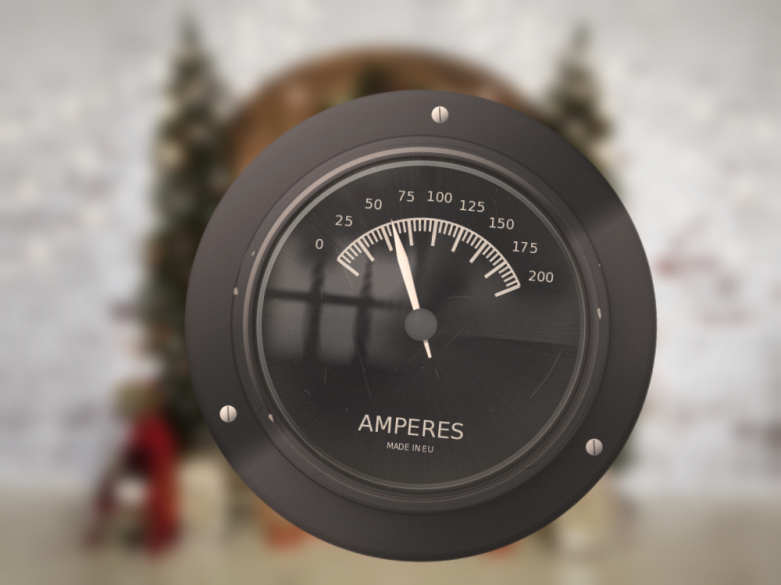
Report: A 60
